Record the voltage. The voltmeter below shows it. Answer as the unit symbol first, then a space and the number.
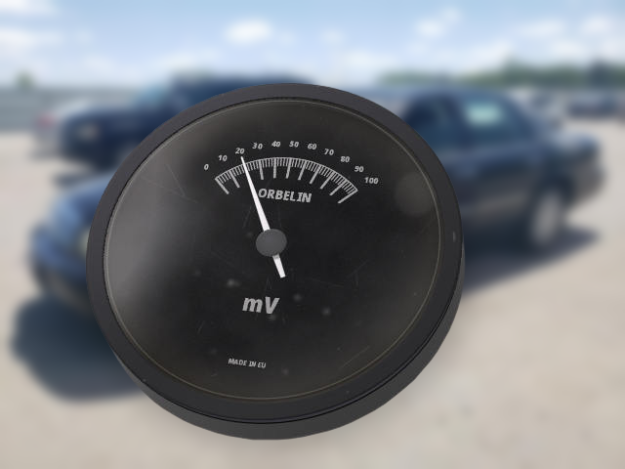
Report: mV 20
